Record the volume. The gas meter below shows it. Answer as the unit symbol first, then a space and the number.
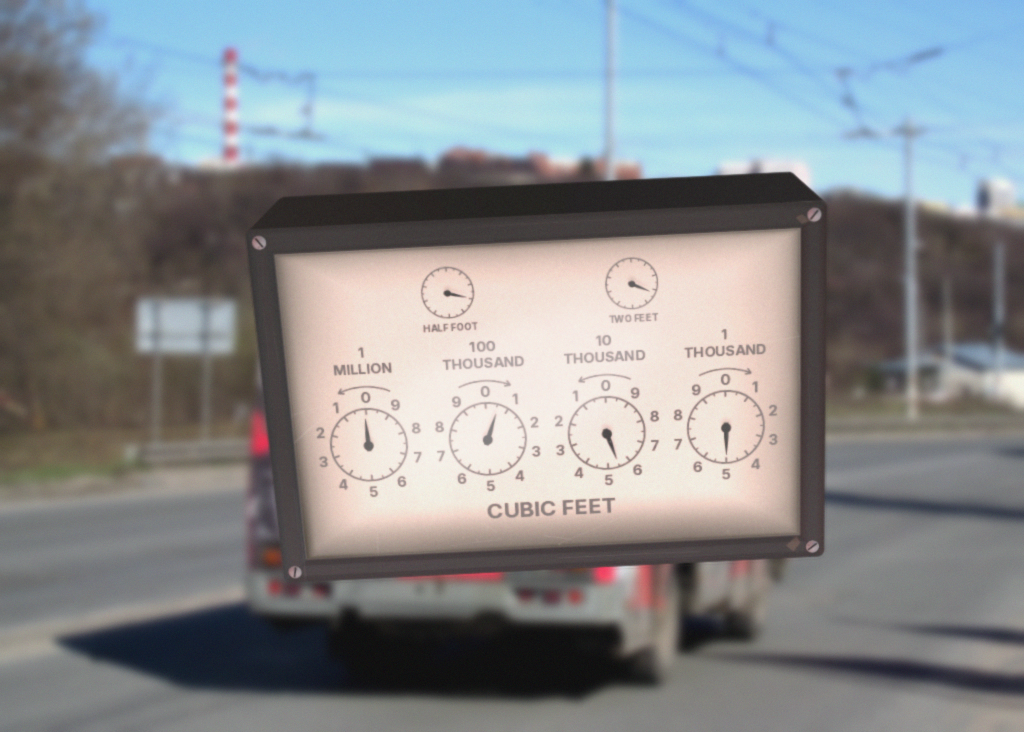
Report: ft³ 5500
